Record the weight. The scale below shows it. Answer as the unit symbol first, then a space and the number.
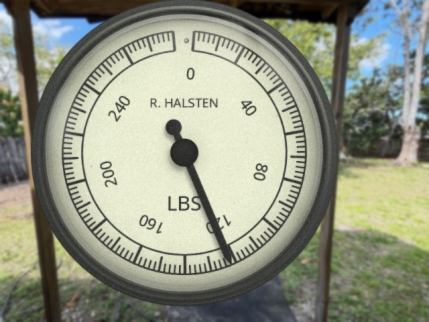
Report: lb 122
